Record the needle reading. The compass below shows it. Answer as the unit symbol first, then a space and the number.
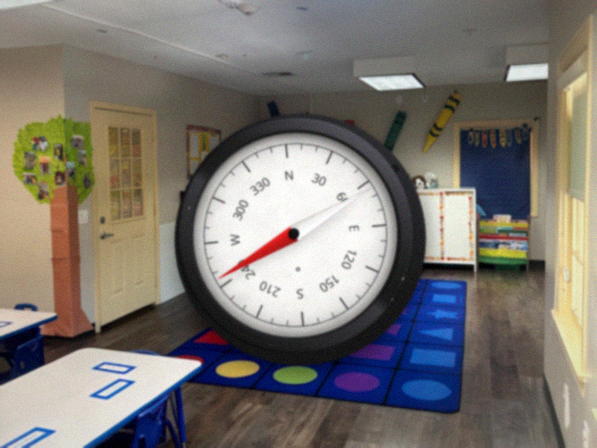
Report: ° 245
